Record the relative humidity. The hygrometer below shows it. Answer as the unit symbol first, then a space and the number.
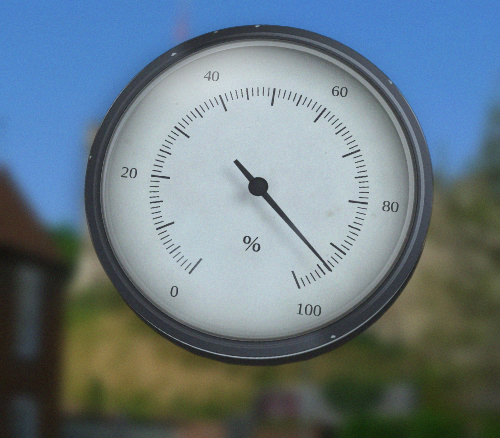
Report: % 94
